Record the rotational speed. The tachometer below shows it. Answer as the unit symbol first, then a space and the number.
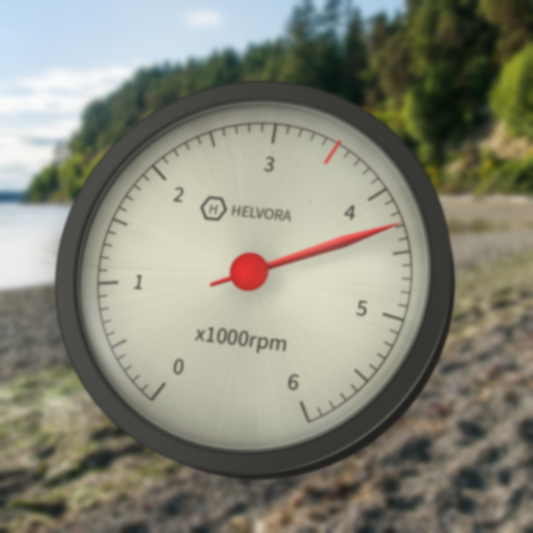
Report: rpm 4300
